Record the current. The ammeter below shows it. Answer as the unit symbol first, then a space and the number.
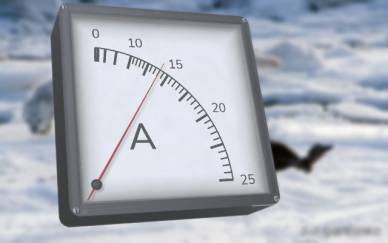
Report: A 14
